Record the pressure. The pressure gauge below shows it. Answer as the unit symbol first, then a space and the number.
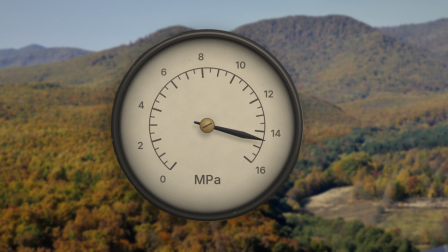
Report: MPa 14.5
